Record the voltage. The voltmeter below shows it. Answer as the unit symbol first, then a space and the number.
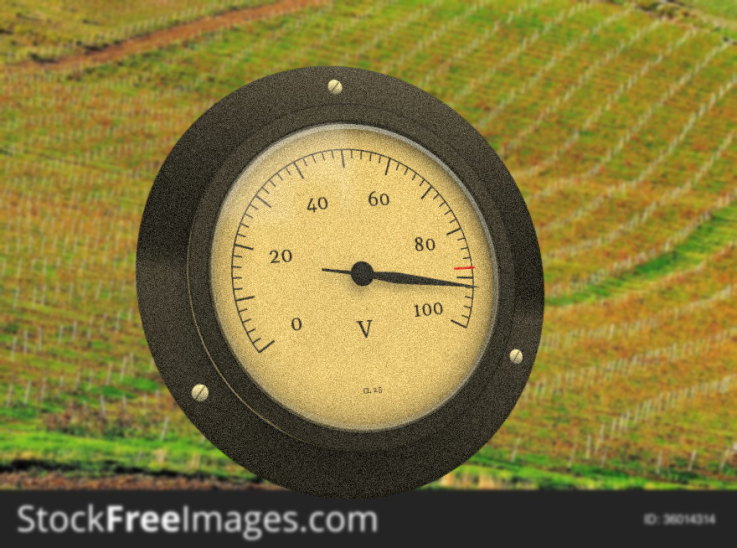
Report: V 92
